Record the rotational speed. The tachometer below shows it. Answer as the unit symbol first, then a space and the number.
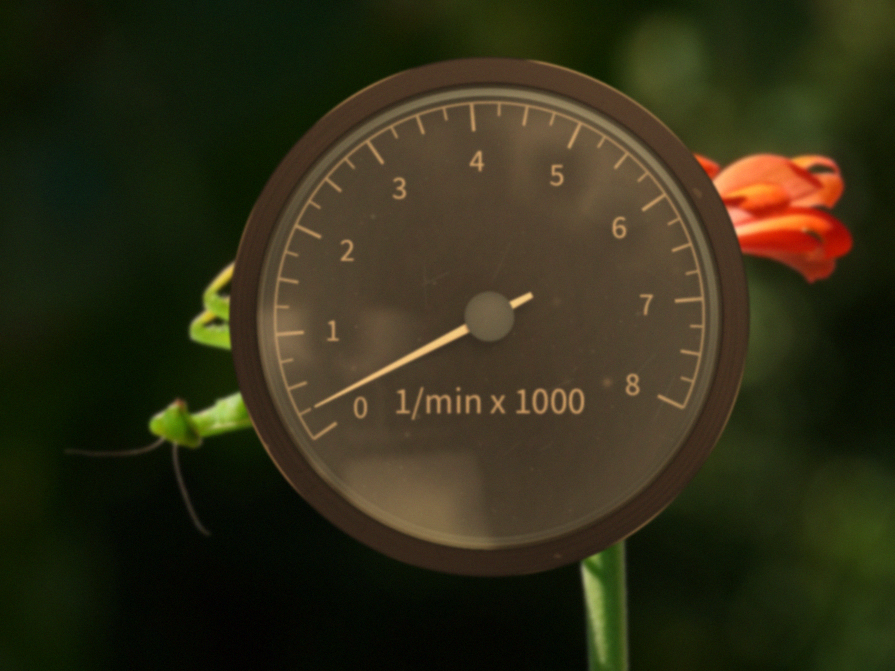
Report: rpm 250
